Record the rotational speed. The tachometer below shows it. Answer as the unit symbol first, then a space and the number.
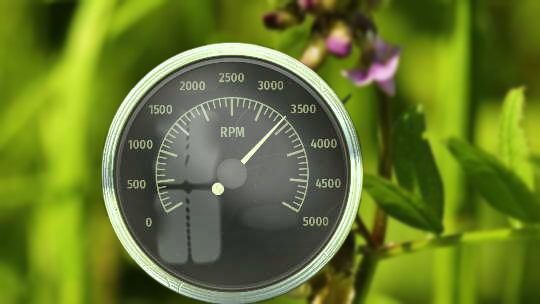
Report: rpm 3400
